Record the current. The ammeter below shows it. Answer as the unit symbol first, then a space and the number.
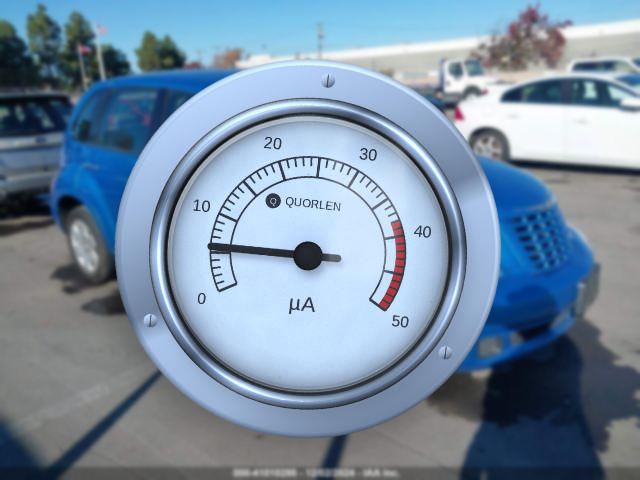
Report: µA 6
